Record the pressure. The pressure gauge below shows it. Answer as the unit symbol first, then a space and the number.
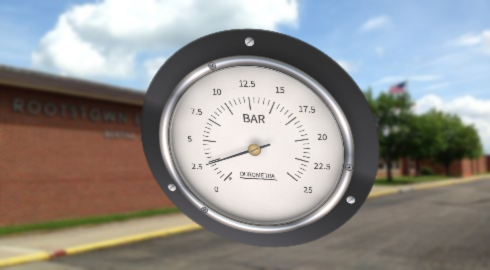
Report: bar 2.5
